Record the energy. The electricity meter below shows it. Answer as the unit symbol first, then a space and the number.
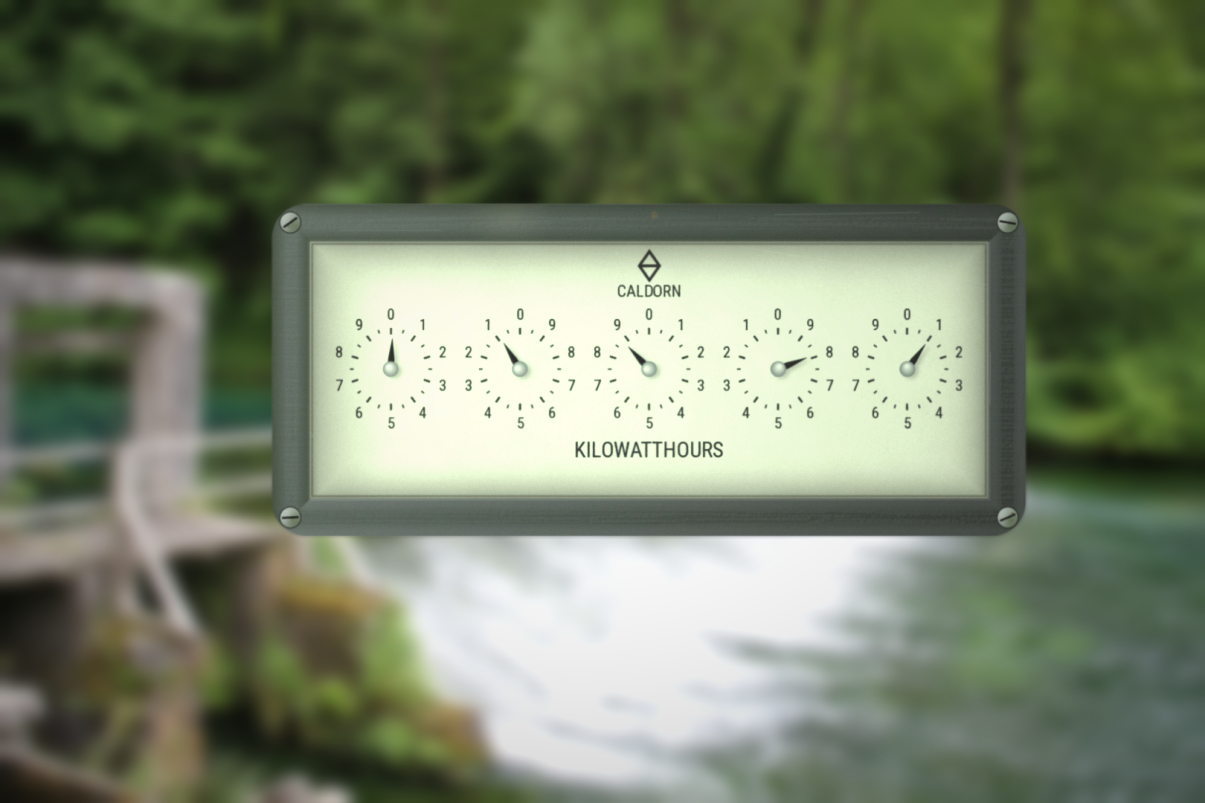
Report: kWh 881
